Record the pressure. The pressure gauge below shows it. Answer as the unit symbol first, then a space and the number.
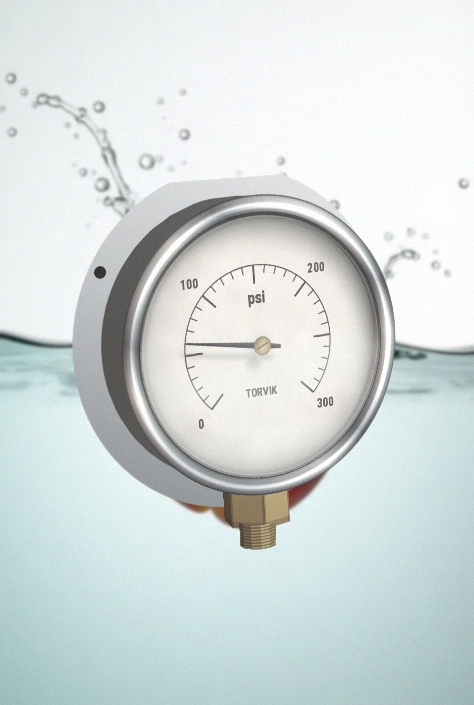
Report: psi 60
